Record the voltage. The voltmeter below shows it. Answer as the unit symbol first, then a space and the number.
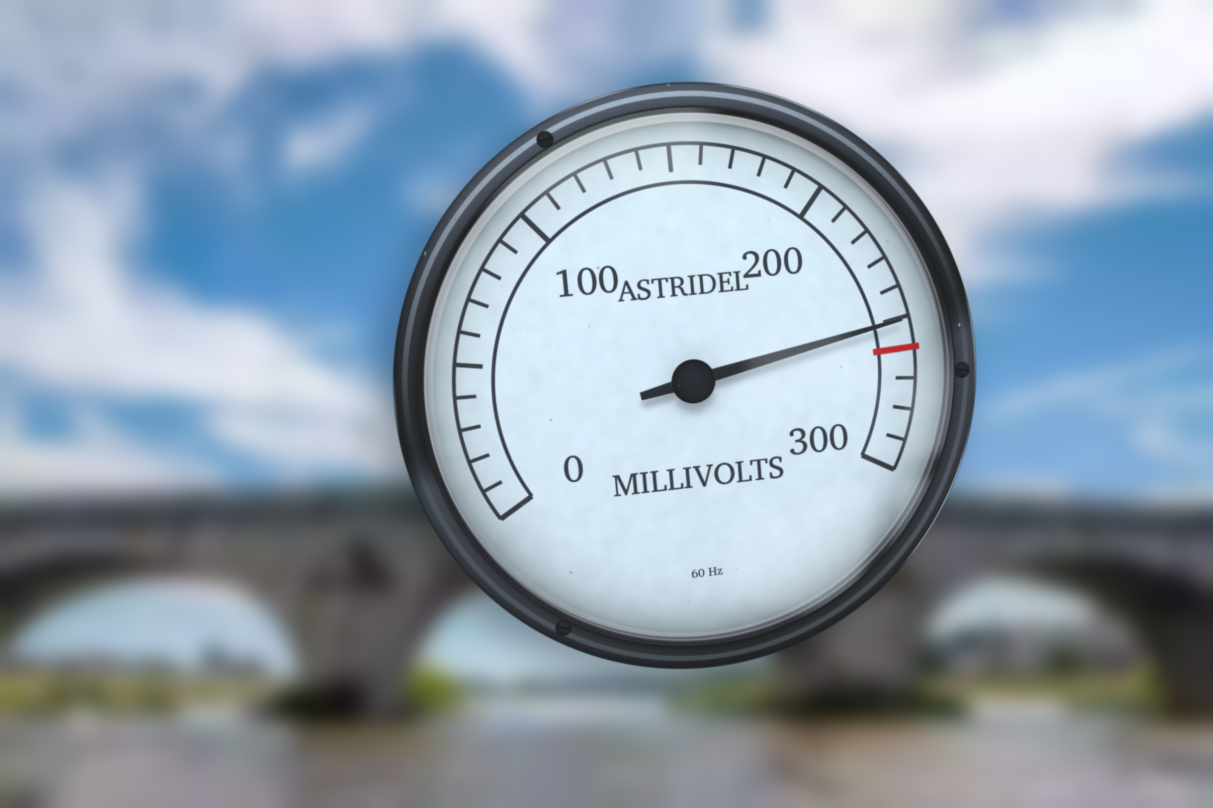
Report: mV 250
